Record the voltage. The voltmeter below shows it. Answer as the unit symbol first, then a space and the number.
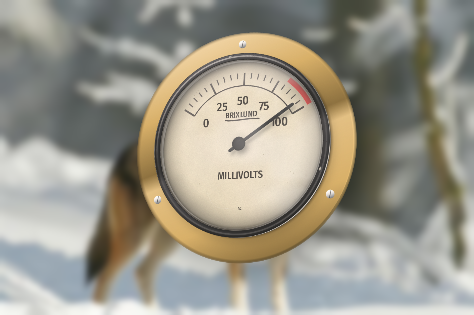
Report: mV 95
